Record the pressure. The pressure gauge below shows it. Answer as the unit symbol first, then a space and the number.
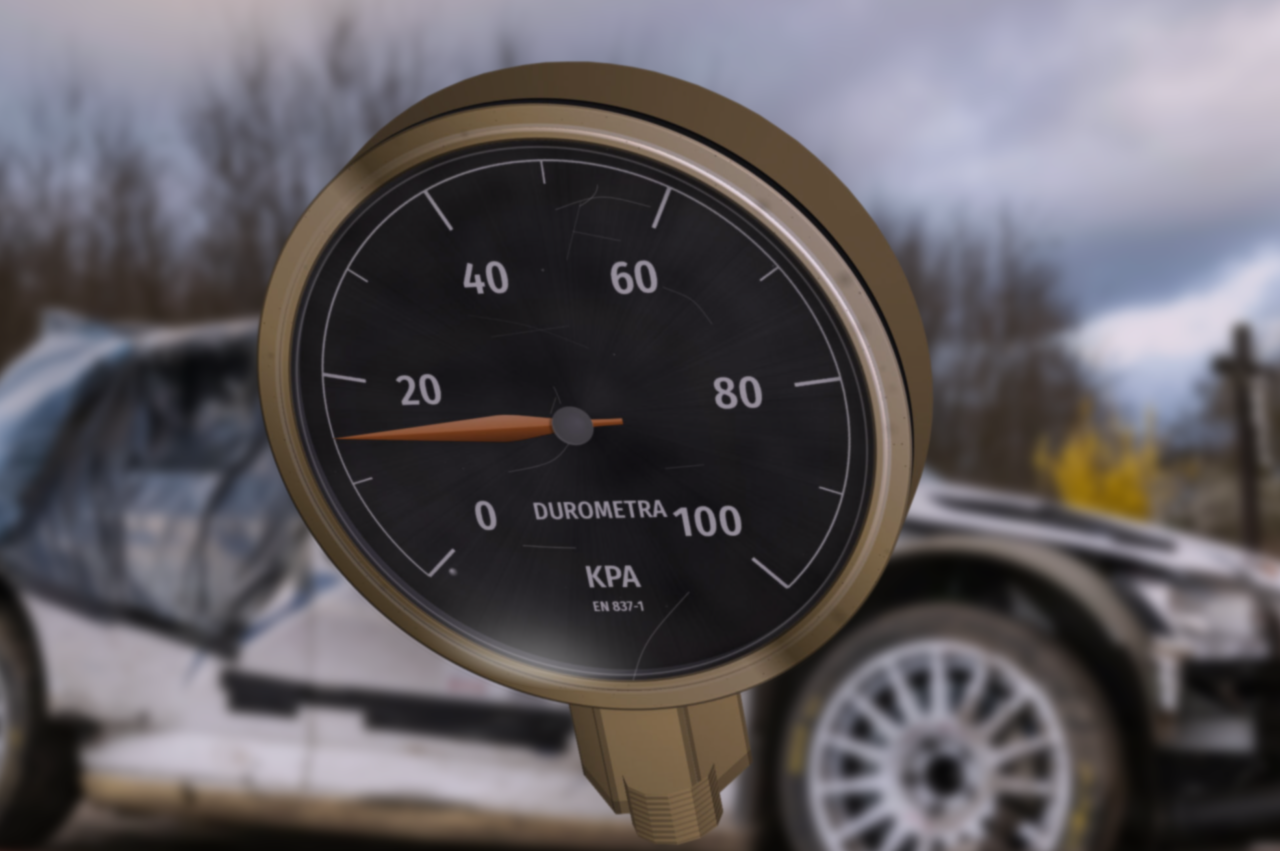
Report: kPa 15
